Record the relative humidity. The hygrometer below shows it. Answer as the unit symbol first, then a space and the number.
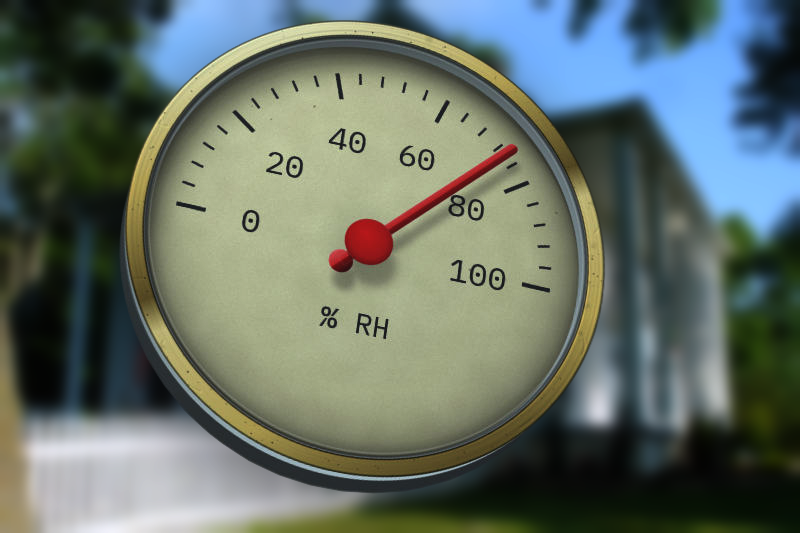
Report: % 74
